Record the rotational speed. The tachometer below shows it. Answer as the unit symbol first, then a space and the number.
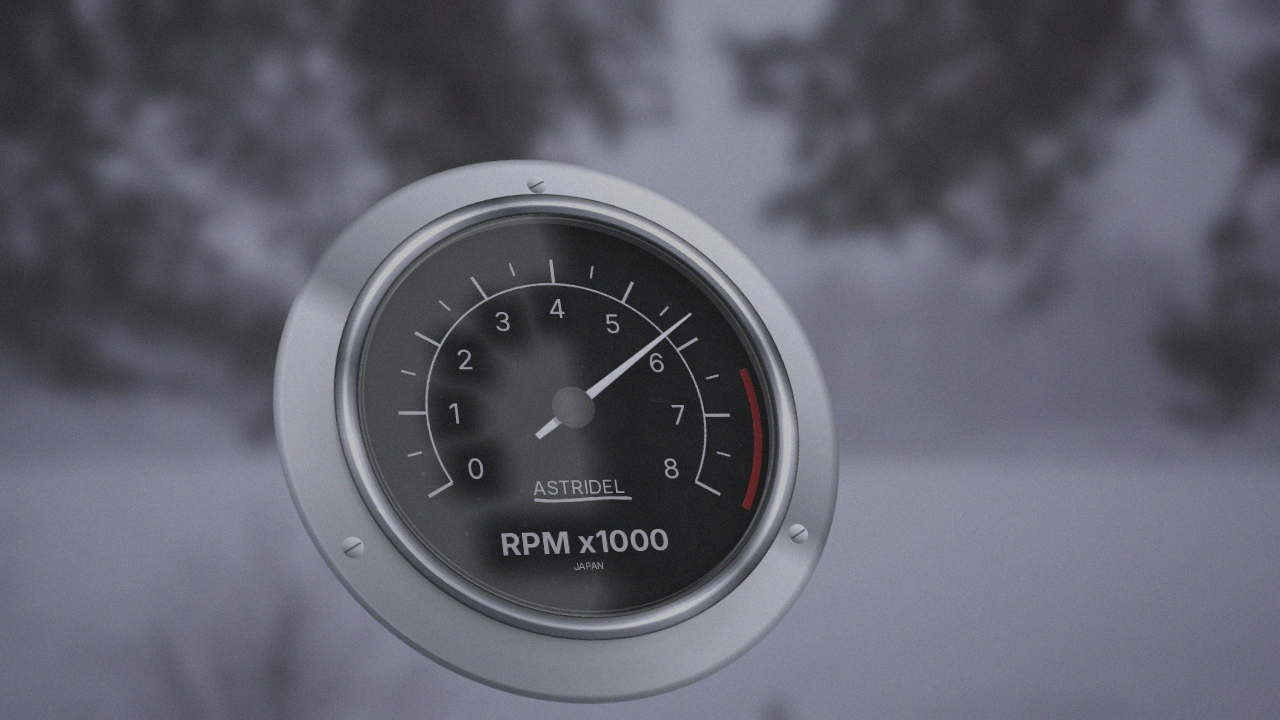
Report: rpm 5750
